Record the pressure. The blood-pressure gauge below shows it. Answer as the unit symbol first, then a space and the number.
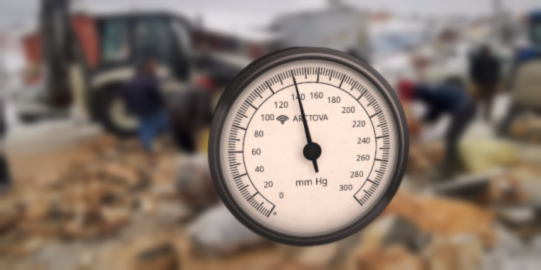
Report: mmHg 140
